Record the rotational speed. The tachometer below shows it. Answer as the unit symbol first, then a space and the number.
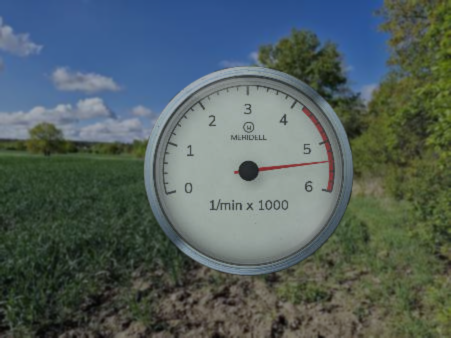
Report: rpm 5400
